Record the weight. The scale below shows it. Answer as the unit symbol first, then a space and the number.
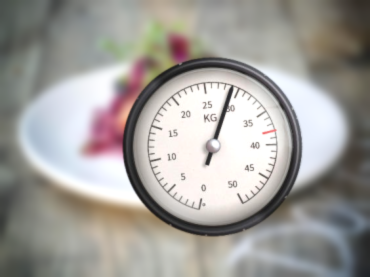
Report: kg 29
